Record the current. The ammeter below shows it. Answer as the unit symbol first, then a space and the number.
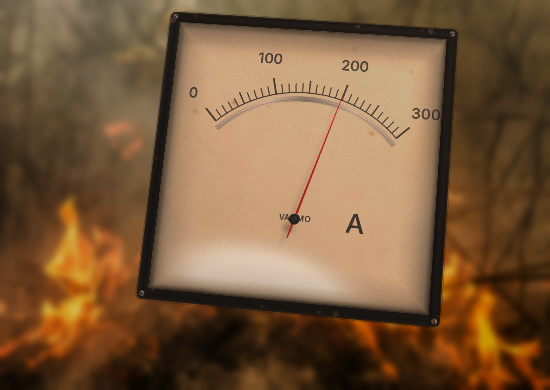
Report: A 200
